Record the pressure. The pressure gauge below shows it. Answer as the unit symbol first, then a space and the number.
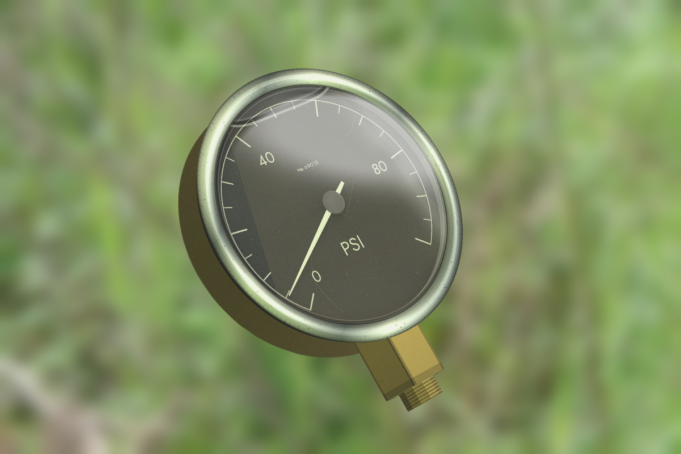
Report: psi 5
